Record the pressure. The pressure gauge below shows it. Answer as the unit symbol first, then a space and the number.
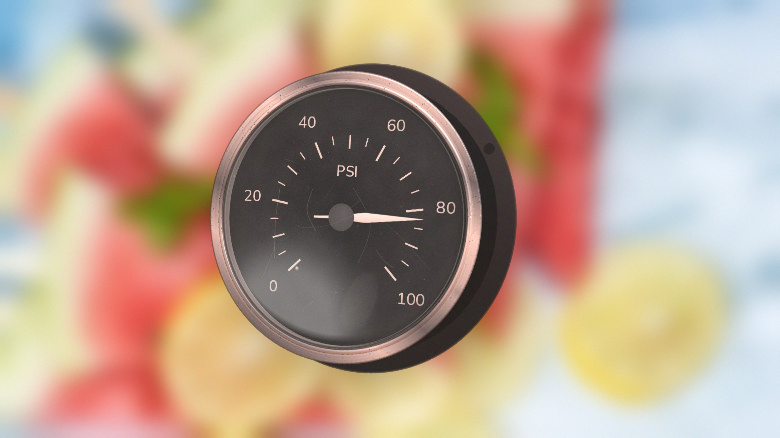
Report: psi 82.5
